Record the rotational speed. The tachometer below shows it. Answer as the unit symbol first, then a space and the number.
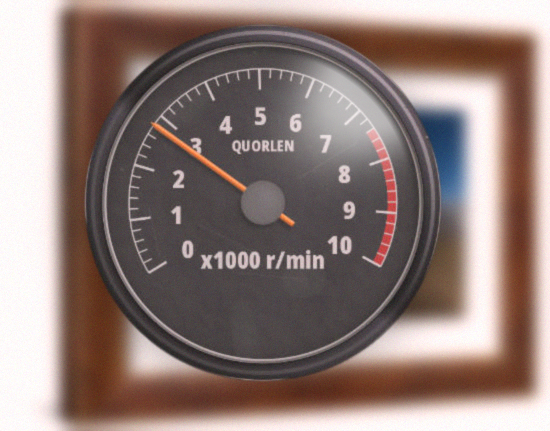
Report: rpm 2800
